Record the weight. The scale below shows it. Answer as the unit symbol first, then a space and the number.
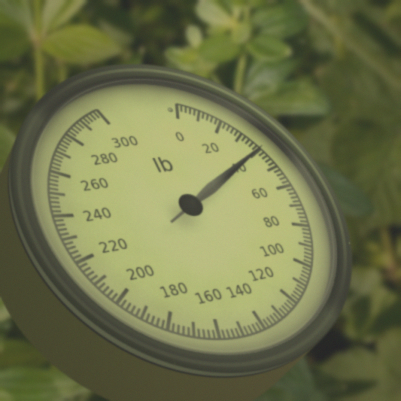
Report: lb 40
